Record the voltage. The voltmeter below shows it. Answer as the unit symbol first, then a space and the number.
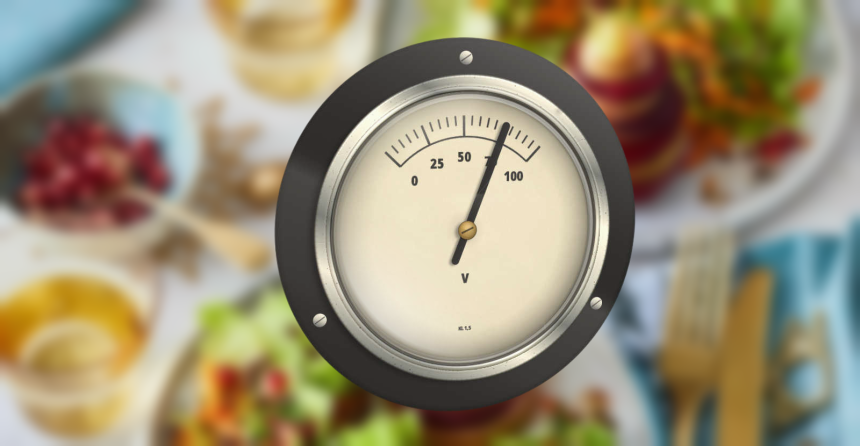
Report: V 75
